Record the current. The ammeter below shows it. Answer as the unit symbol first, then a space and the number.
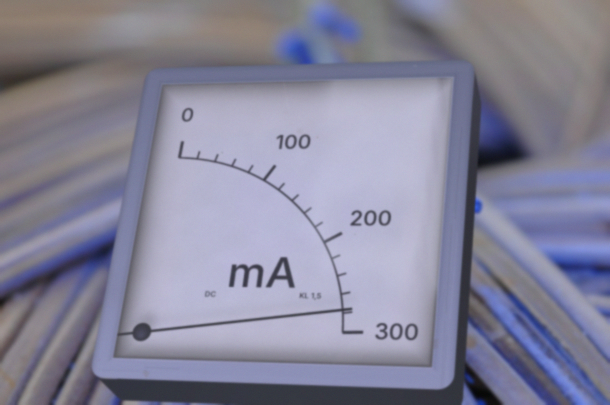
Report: mA 280
